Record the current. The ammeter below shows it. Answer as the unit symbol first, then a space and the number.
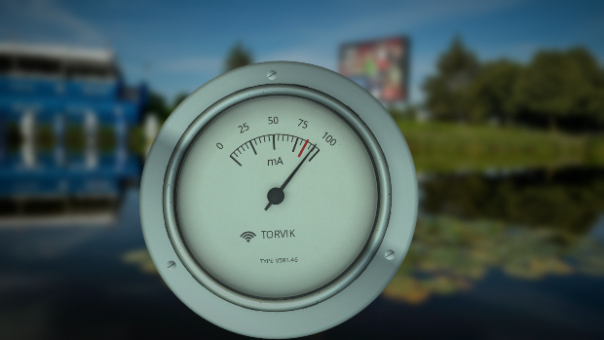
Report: mA 95
